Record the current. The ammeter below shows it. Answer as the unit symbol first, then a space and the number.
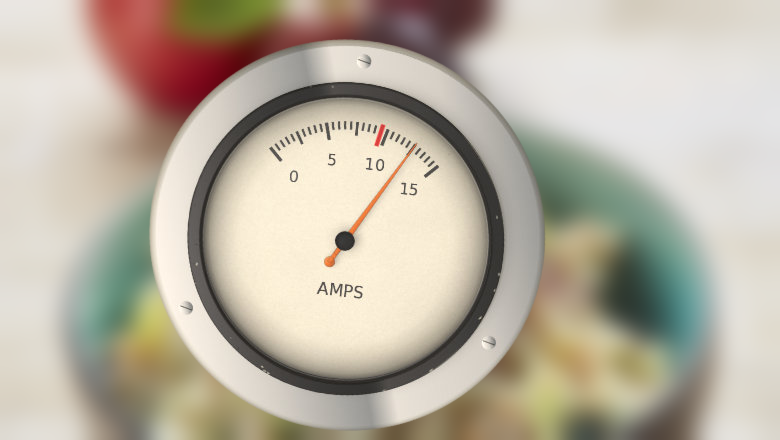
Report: A 12.5
